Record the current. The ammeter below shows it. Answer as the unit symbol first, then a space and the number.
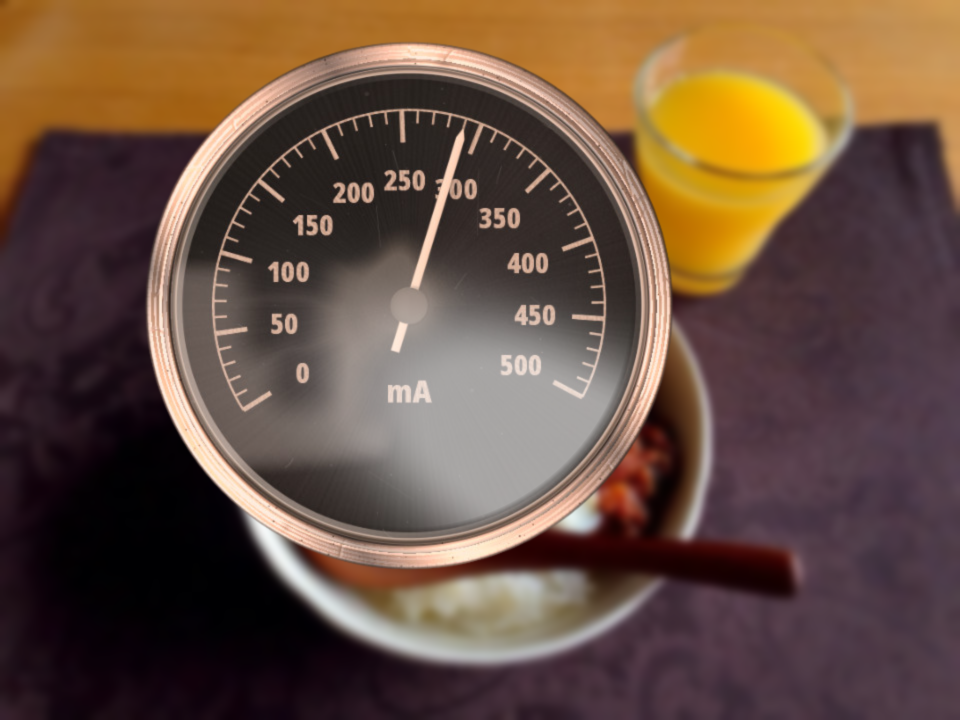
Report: mA 290
